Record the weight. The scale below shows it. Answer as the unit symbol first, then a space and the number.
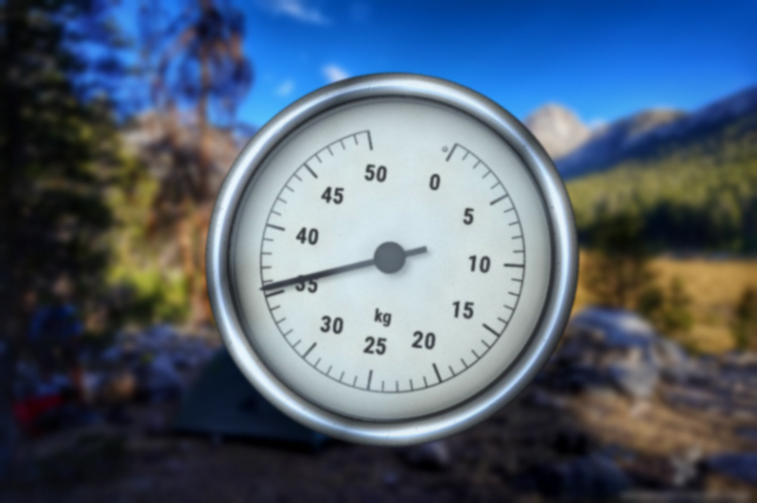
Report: kg 35.5
